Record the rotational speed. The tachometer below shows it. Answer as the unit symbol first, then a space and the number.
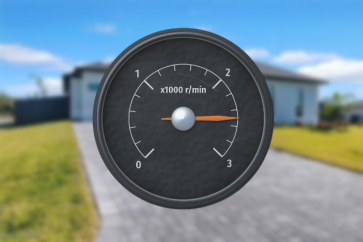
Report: rpm 2500
